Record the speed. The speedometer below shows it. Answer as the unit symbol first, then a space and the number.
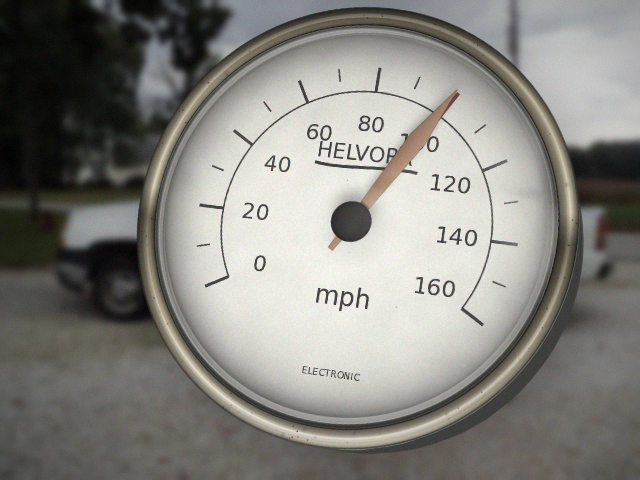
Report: mph 100
